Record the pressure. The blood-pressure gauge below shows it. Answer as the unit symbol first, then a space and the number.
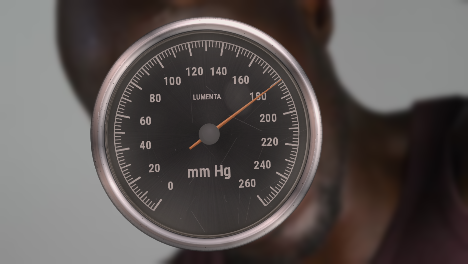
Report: mmHg 180
